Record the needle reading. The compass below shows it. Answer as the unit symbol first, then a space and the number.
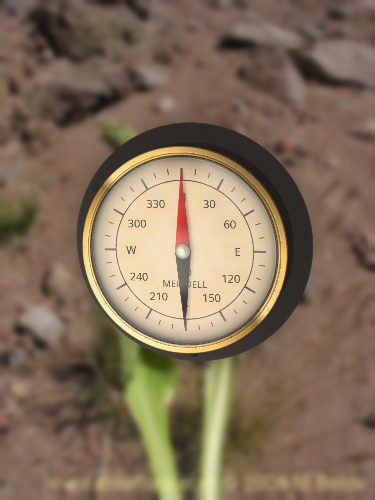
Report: ° 0
